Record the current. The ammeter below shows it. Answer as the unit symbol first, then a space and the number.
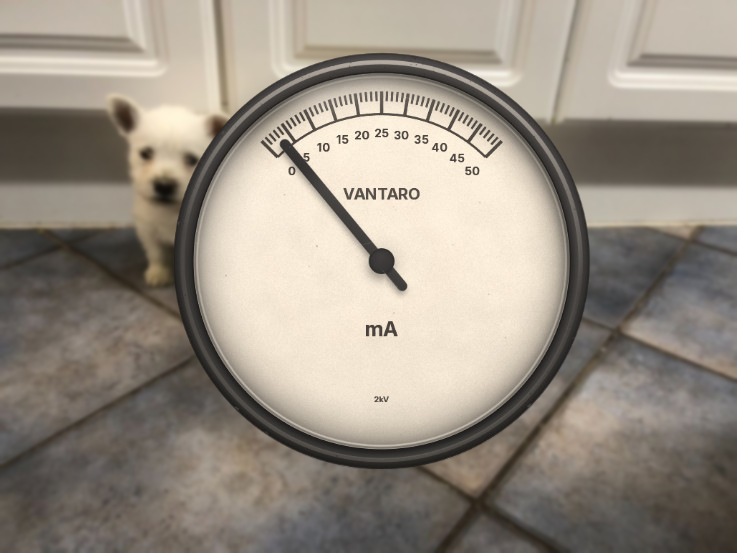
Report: mA 3
